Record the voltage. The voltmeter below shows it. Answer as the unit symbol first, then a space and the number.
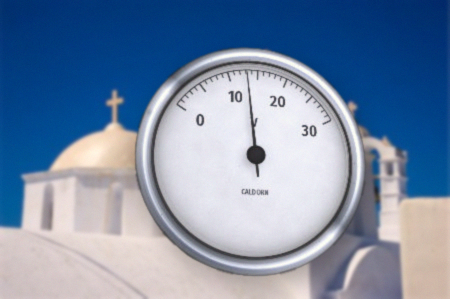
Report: V 13
